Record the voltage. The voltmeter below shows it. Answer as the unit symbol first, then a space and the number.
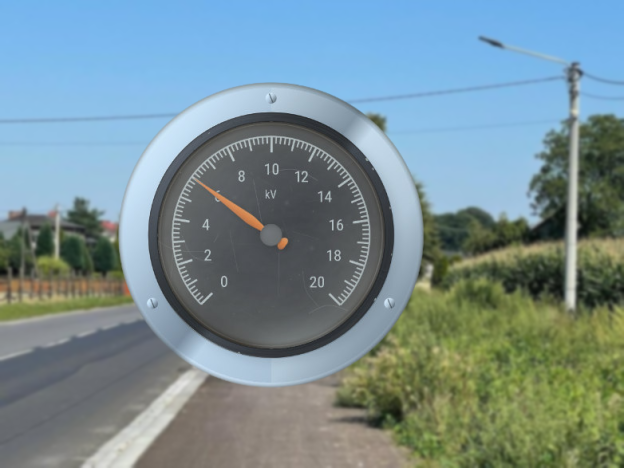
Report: kV 6
